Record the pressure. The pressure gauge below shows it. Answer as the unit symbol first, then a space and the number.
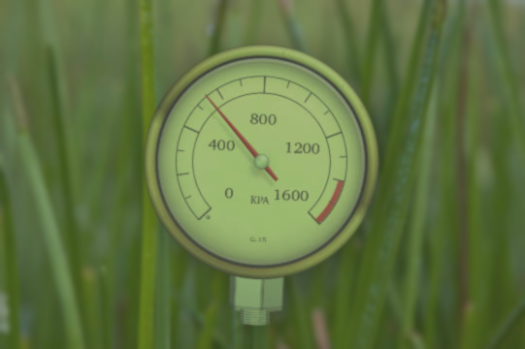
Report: kPa 550
